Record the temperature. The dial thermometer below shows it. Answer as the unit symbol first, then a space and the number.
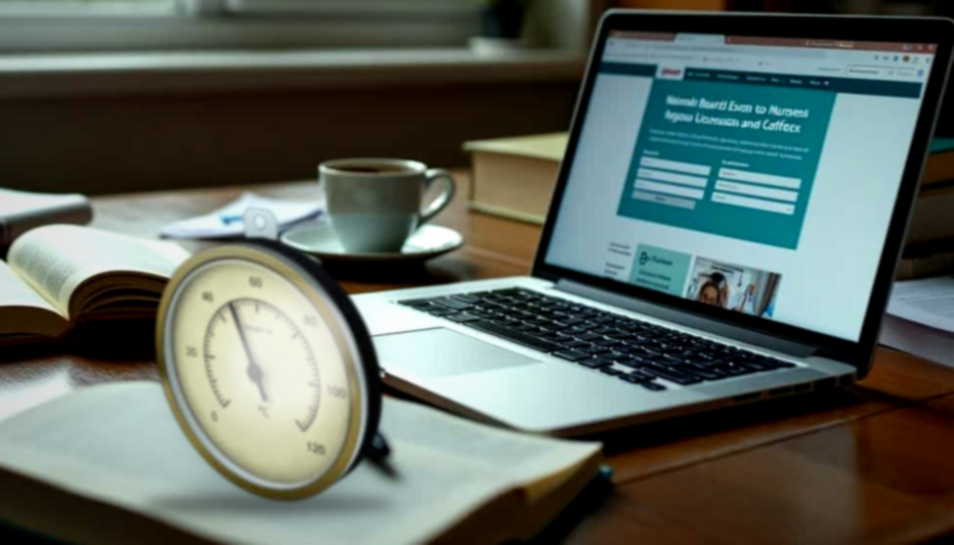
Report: °C 50
